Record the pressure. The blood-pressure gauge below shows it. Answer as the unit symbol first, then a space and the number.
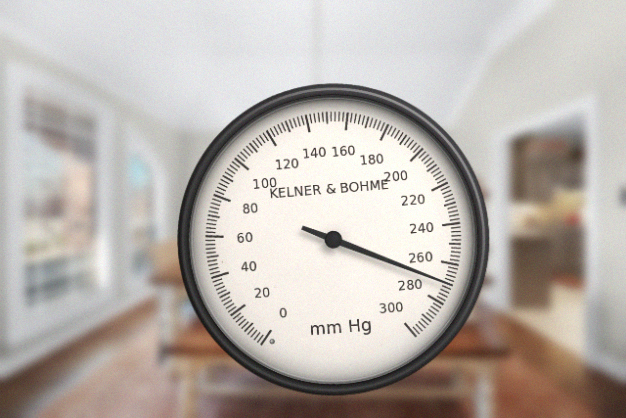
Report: mmHg 270
